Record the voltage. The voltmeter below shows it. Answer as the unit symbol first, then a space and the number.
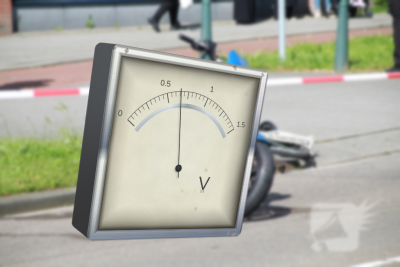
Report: V 0.65
